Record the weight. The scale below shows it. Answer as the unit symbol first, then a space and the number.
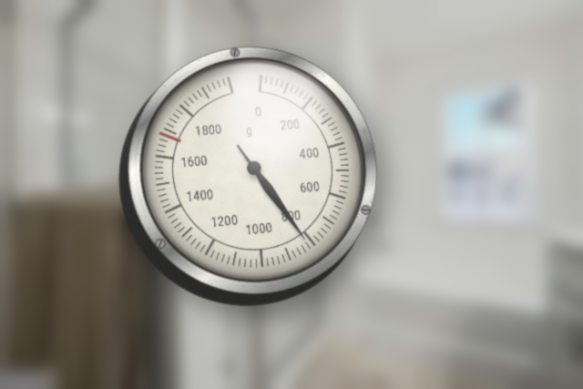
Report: g 820
